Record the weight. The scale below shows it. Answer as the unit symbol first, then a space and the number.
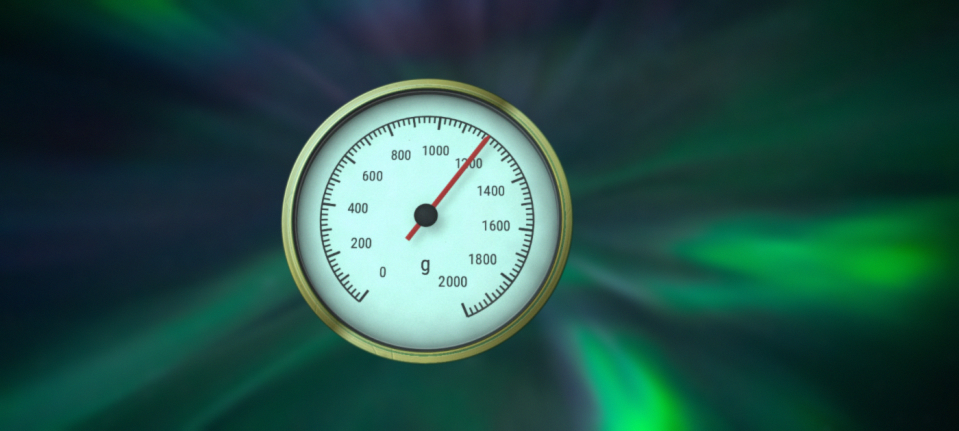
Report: g 1200
